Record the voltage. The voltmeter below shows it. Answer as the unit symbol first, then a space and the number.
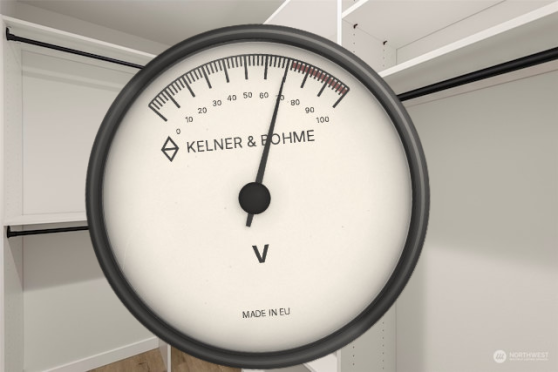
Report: V 70
